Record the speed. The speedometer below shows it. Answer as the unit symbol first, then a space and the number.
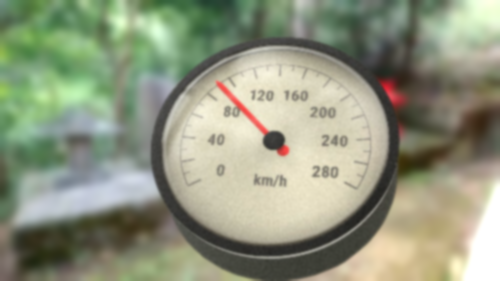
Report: km/h 90
